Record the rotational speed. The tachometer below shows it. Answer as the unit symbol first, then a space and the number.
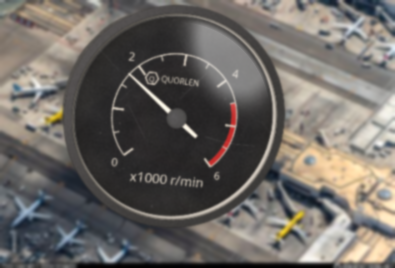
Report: rpm 1750
